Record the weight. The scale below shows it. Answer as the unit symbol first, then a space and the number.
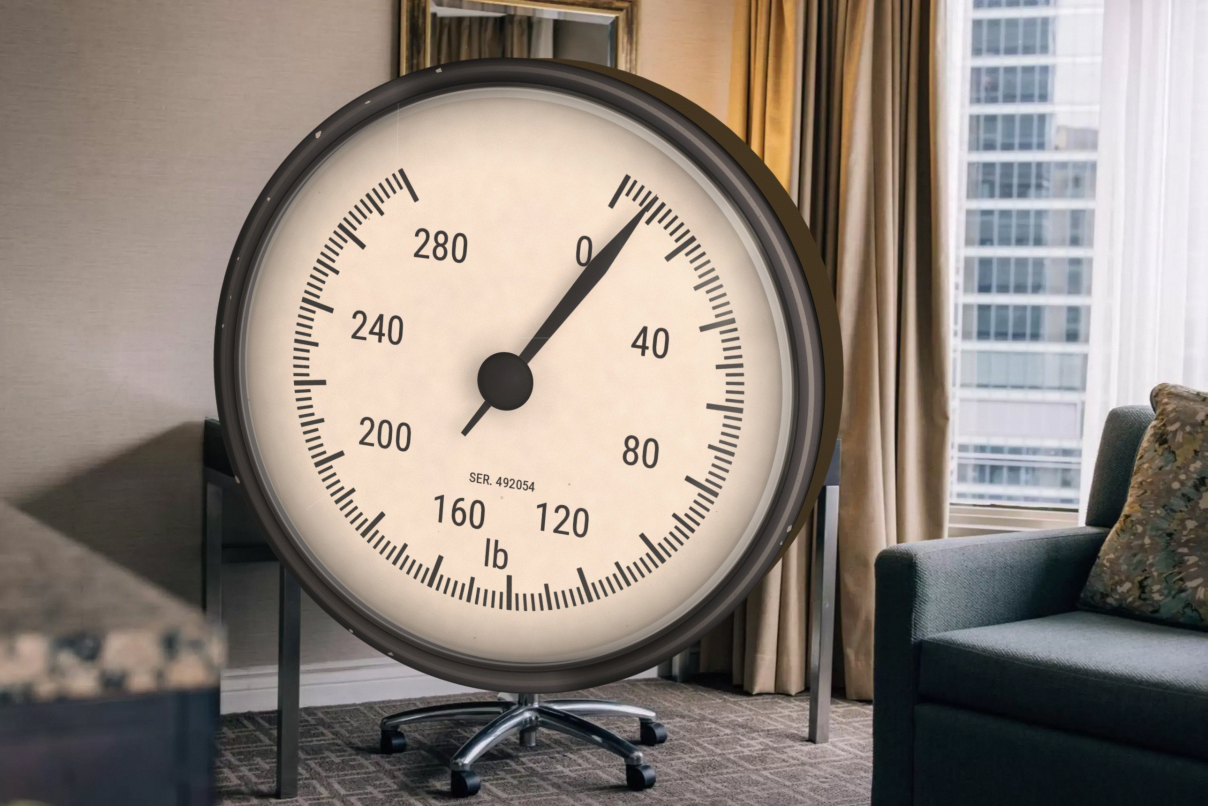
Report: lb 8
